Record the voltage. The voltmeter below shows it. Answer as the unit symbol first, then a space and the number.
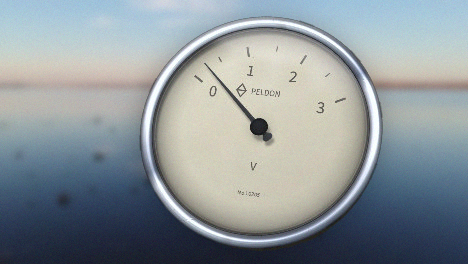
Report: V 0.25
